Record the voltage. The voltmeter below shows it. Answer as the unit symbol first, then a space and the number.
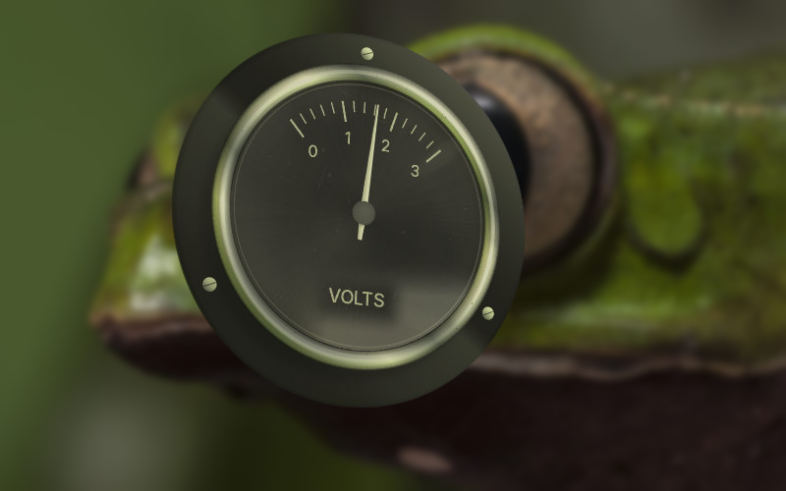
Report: V 1.6
